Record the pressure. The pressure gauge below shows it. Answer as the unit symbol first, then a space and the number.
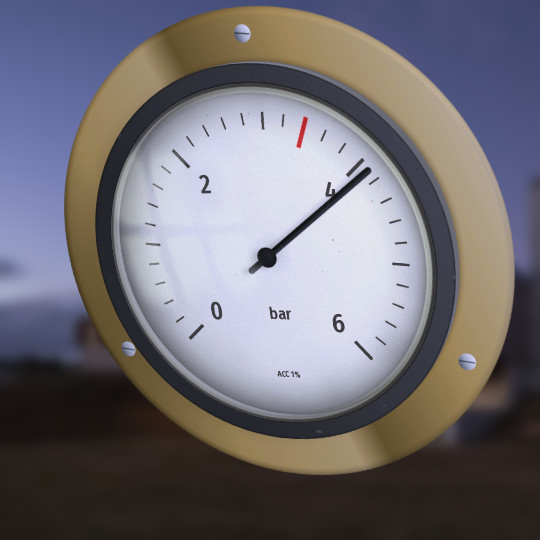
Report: bar 4.1
